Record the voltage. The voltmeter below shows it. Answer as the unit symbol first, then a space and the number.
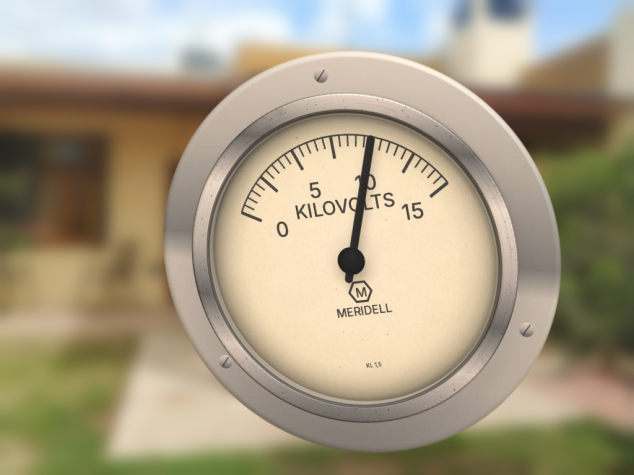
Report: kV 10
